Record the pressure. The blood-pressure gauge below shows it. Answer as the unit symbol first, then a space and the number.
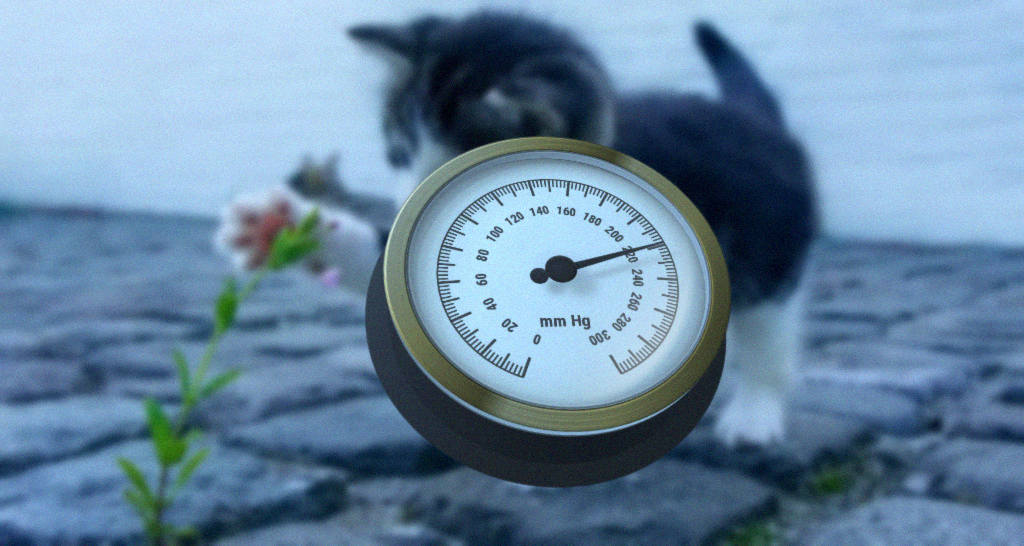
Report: mmHg 220
